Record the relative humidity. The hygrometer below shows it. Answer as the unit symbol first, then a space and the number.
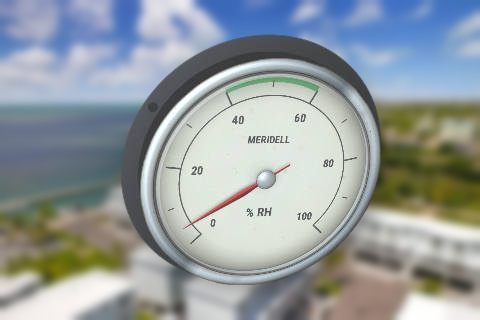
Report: % 5
